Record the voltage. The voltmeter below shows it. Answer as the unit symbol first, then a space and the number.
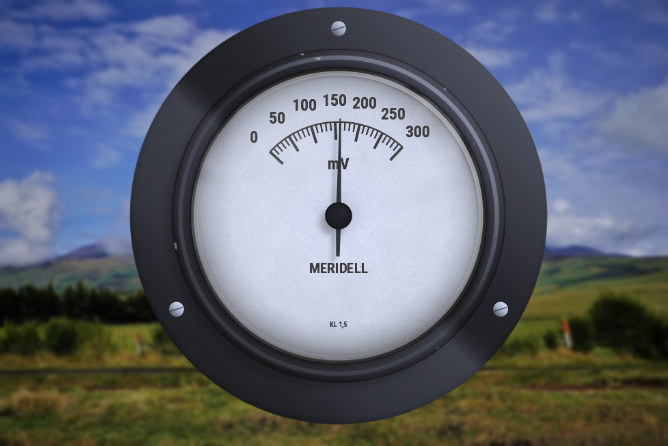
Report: mV 160
